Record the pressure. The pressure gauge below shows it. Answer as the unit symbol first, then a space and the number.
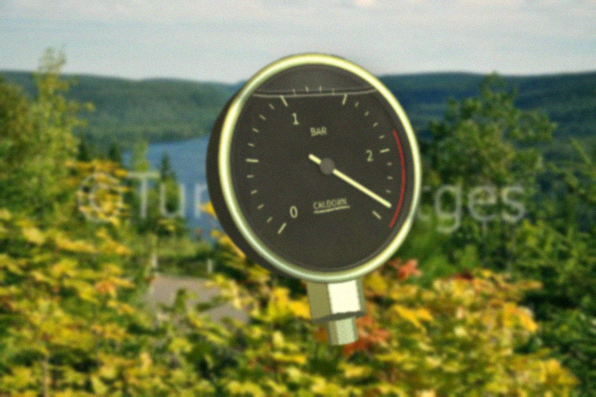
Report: bar 2.4
